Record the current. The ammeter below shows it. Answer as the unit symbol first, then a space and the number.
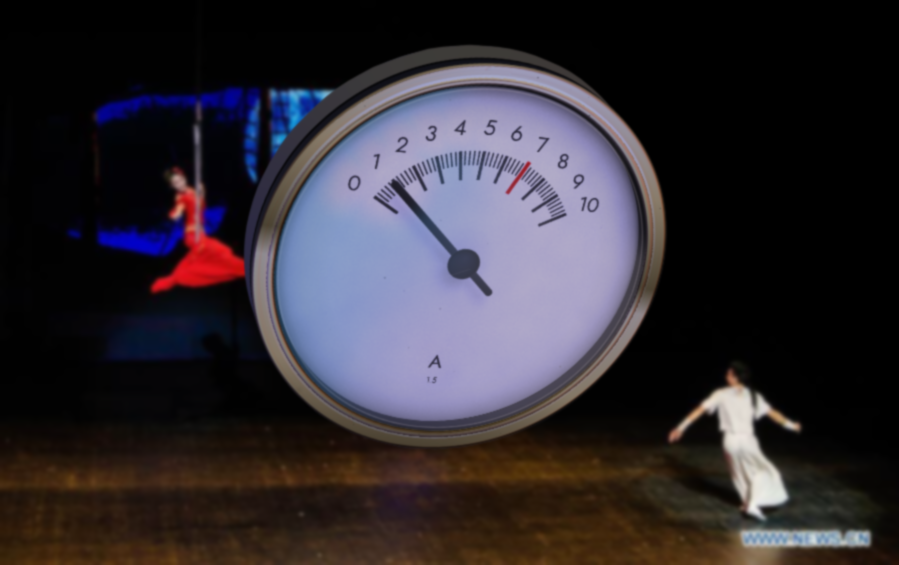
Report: A 1
